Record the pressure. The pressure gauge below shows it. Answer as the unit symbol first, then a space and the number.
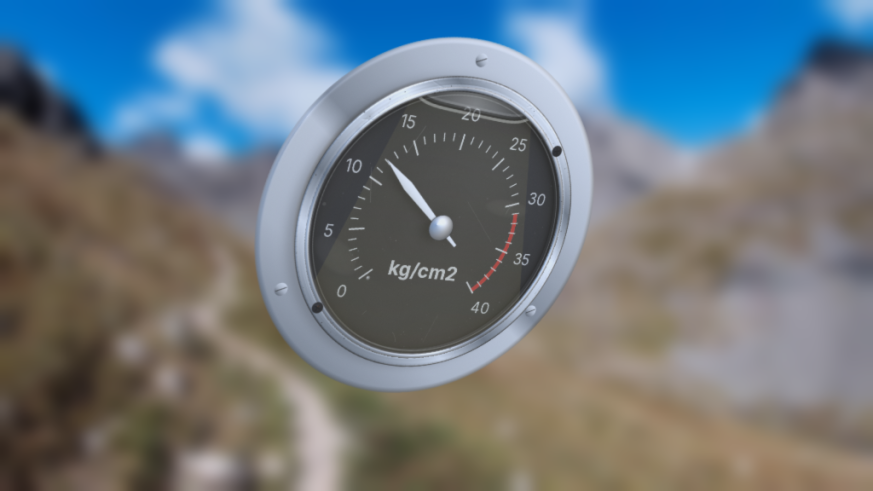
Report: kg/cm² 12
